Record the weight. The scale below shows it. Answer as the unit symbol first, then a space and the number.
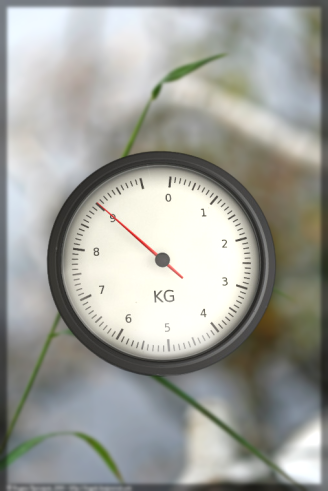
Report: kg 9
